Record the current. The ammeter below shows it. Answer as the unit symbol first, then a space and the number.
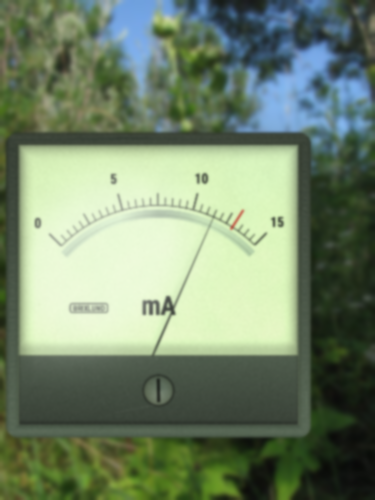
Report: mA 11.5
